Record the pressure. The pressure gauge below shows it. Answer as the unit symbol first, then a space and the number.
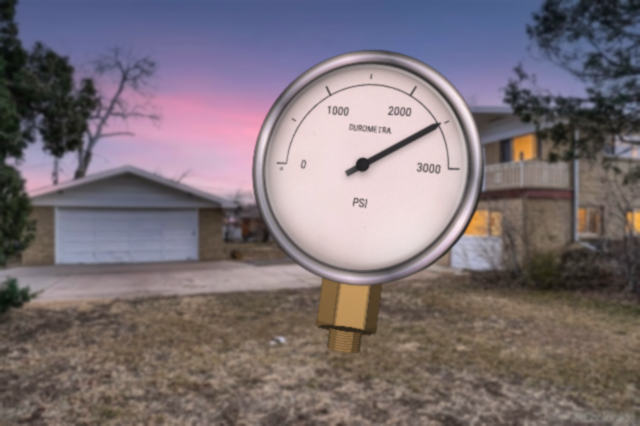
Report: psi 2500
